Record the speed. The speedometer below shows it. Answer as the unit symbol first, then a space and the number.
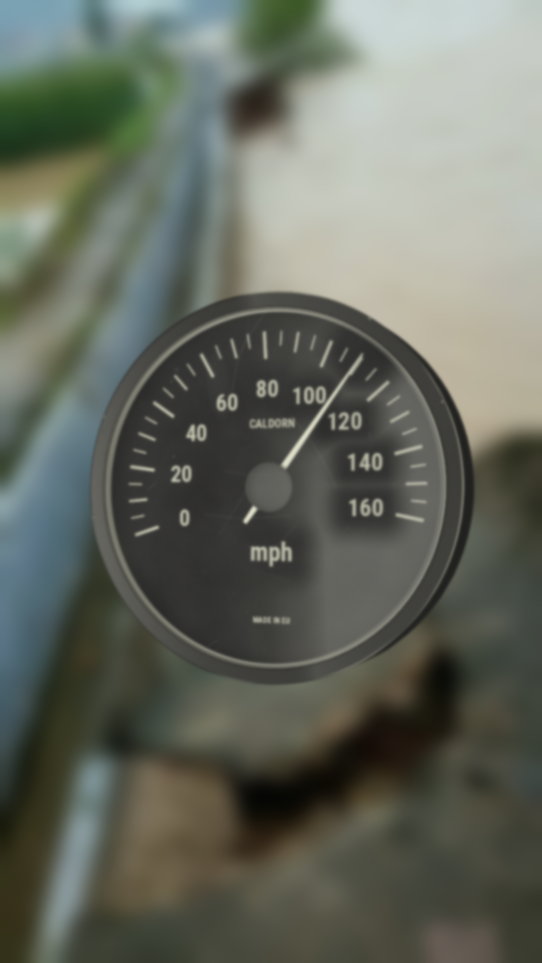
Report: mph 110
